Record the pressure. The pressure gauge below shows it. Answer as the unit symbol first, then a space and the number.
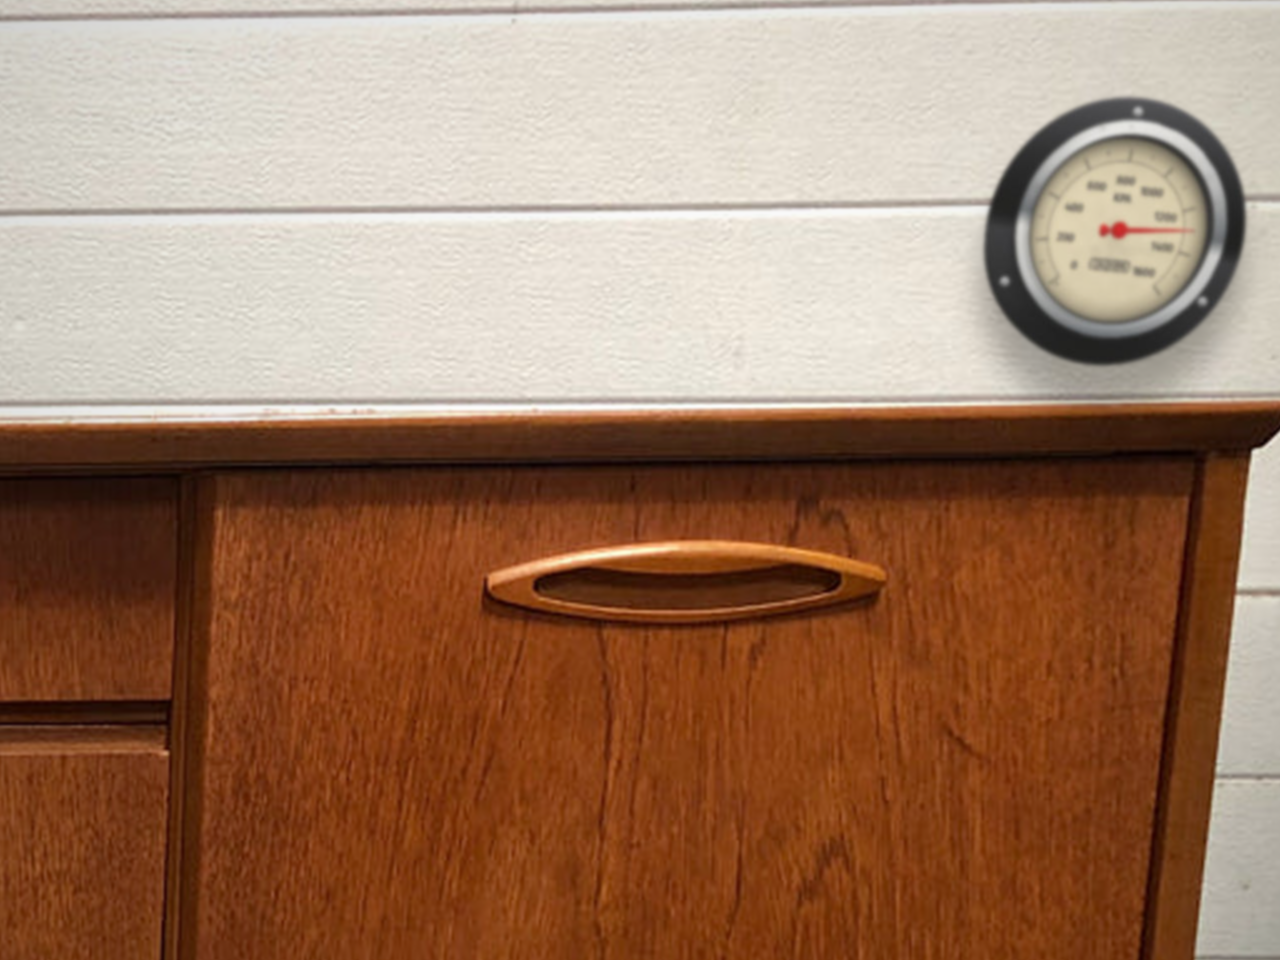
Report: kPa 1300
